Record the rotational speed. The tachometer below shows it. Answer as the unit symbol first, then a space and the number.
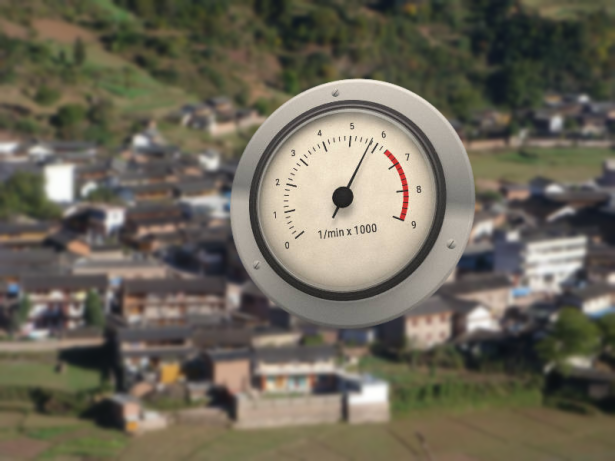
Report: rpm 5800
